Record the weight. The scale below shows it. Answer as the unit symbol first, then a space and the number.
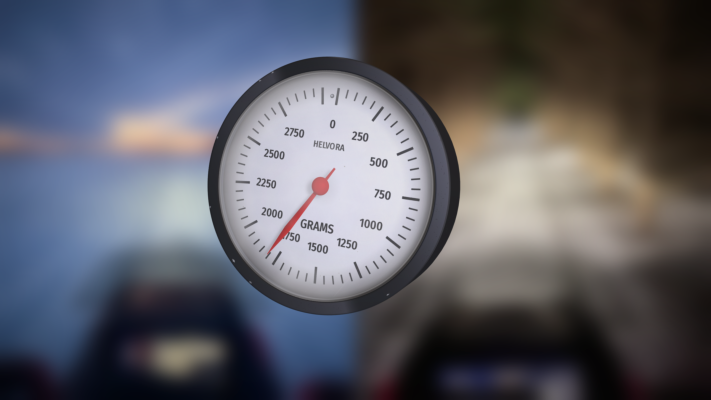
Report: g 1800
